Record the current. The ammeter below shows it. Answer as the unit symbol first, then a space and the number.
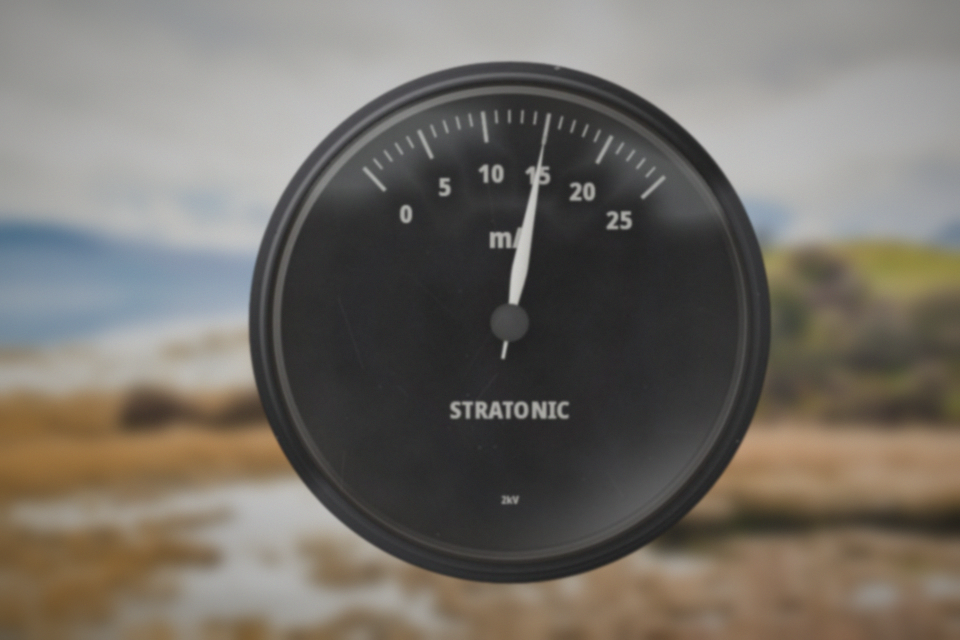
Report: mA 15
